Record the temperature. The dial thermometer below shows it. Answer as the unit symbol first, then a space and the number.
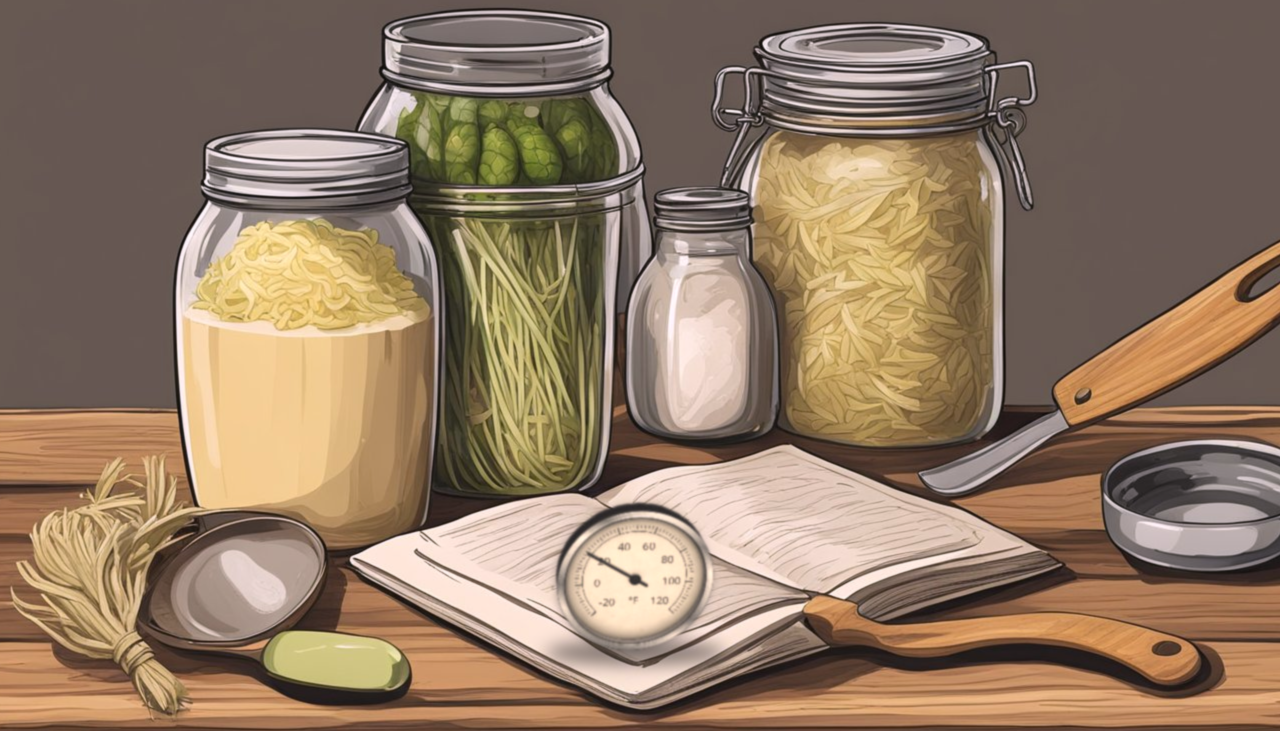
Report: °F 20
